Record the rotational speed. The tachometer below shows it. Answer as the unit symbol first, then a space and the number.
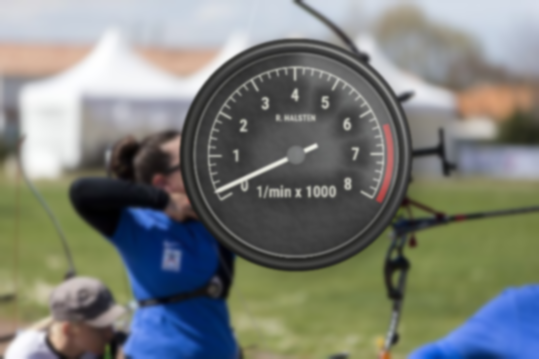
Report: rpm 200
